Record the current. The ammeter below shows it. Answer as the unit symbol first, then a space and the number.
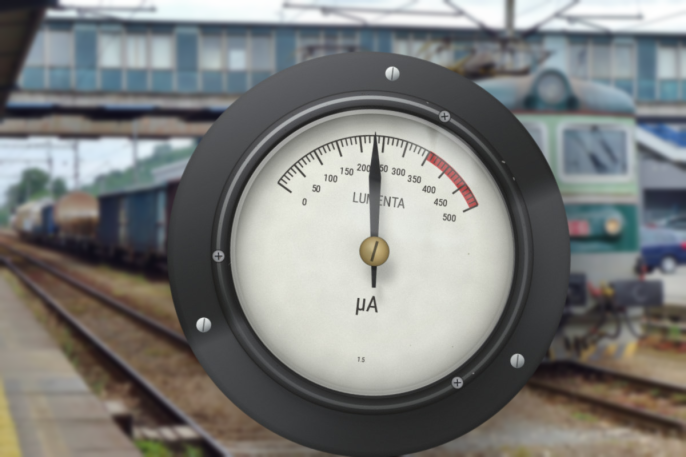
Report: µA 230
